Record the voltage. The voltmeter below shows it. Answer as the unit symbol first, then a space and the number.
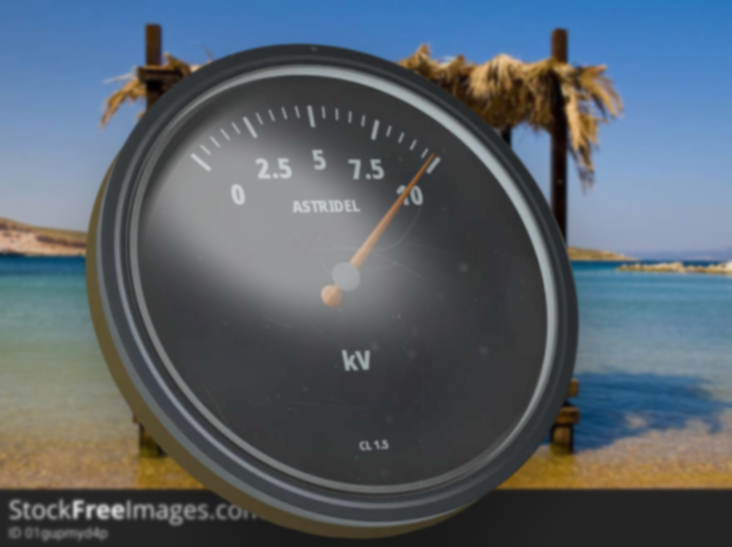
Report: kV 9.75
